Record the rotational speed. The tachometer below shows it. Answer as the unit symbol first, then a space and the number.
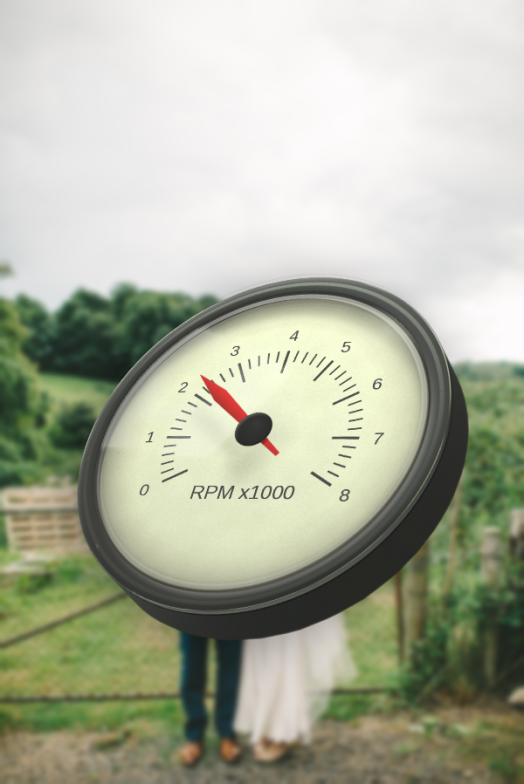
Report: rpm 2300
